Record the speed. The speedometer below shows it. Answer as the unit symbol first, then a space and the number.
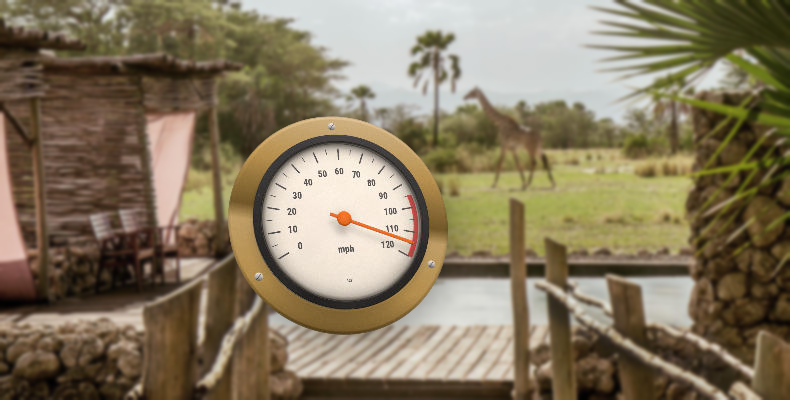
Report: mph 115
